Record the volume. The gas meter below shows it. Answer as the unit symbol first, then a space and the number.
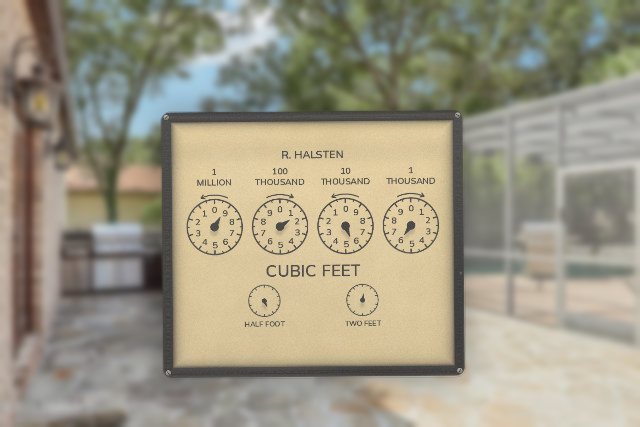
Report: ft³ 915600
